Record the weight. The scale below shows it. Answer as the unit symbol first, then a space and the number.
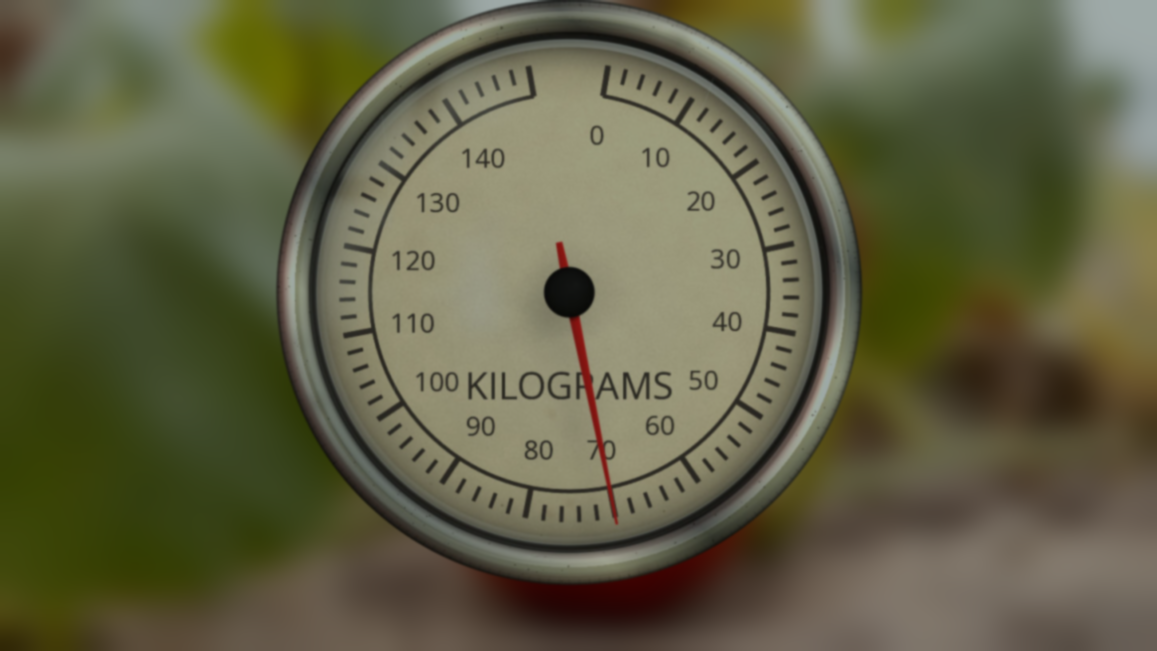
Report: kg 70
